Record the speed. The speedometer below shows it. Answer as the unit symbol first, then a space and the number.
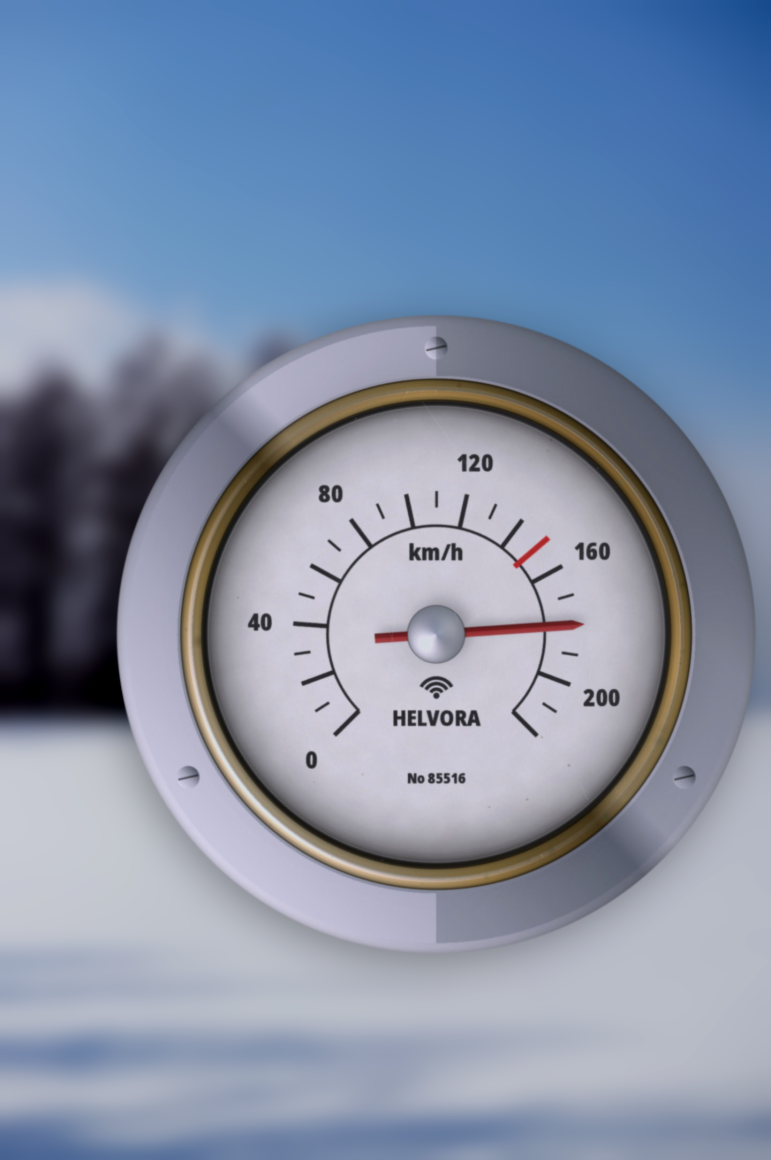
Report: km/h 180
